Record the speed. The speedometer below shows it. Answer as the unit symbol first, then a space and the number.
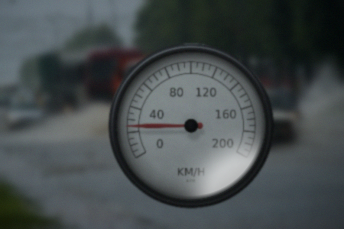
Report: km/h 25
